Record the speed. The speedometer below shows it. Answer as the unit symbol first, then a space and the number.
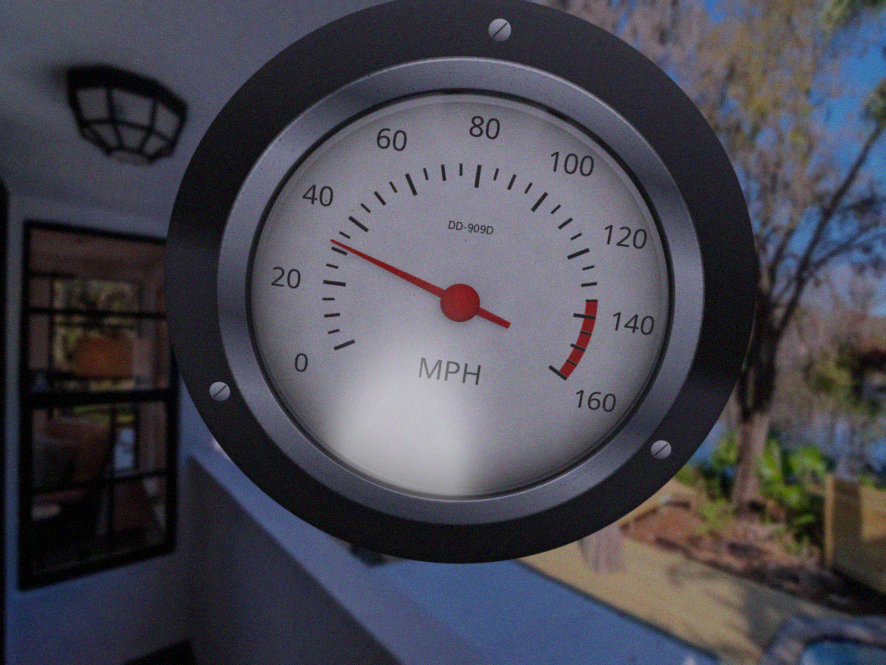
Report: mph 32.5
